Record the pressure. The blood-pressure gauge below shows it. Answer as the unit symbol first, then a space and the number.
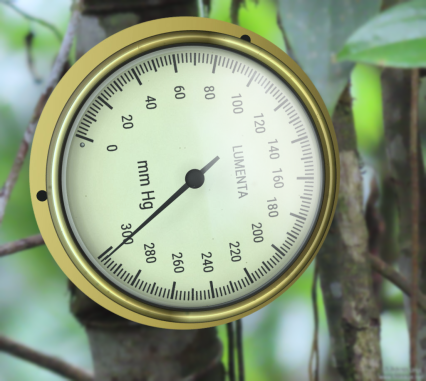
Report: mmHg 298
